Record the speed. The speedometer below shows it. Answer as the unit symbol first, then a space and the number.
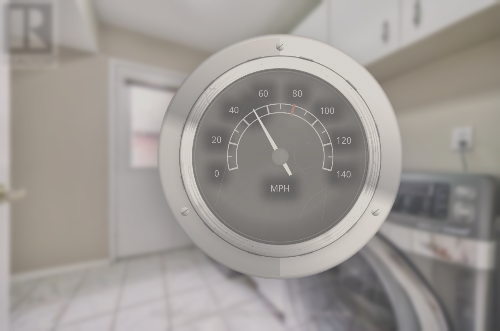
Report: mph 50
